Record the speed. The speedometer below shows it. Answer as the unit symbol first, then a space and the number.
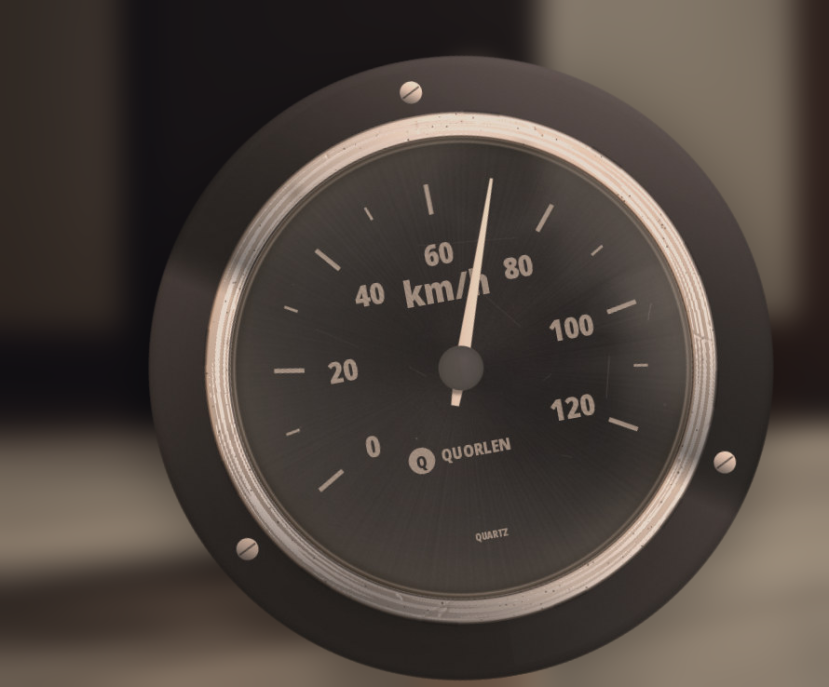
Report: km/h 70
